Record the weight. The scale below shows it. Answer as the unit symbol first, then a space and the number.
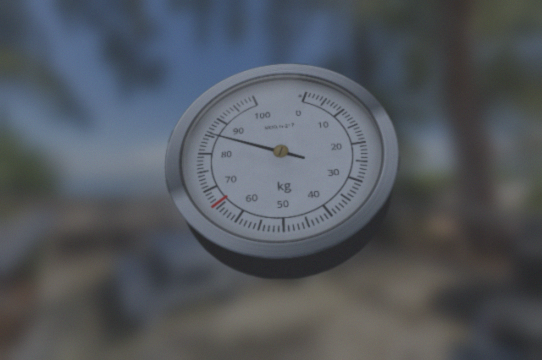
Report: kg 85
